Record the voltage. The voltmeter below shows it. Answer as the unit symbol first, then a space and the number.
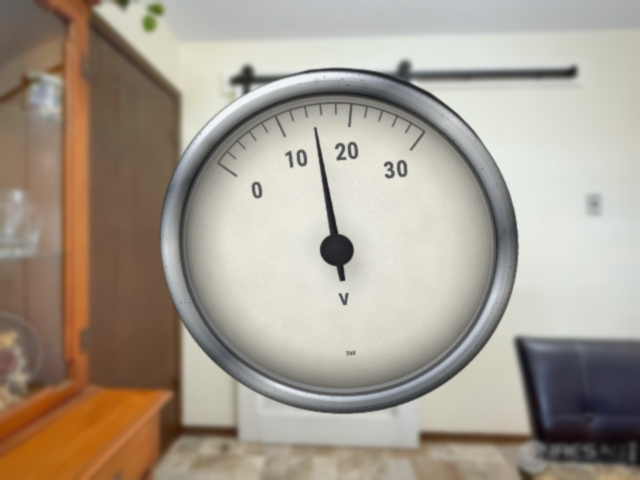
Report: V 15
